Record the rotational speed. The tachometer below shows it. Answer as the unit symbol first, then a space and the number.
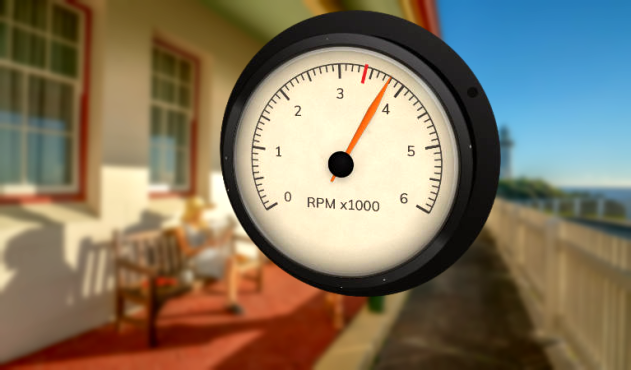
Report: rpm 3800
